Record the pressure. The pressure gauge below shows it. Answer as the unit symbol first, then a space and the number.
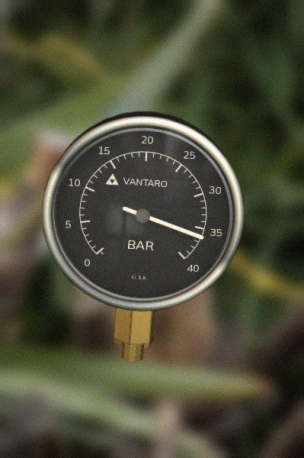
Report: bar 36
